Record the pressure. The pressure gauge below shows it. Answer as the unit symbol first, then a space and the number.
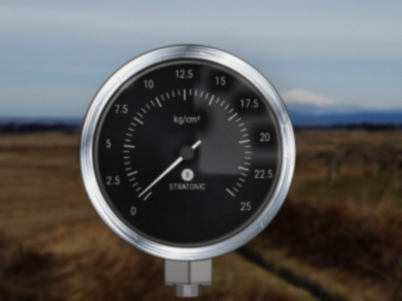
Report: kg/cm² 0.5
